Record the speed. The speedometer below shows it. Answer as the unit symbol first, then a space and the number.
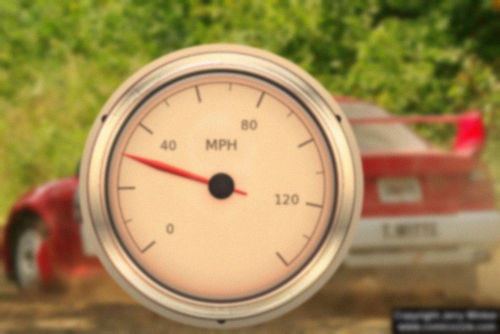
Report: mph 30
